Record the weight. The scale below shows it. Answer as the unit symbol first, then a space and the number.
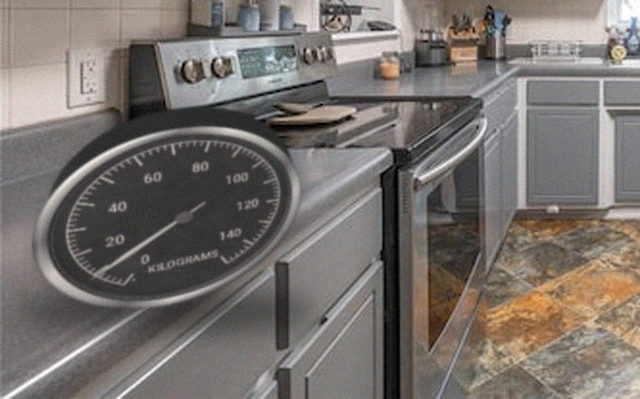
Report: kg 10
